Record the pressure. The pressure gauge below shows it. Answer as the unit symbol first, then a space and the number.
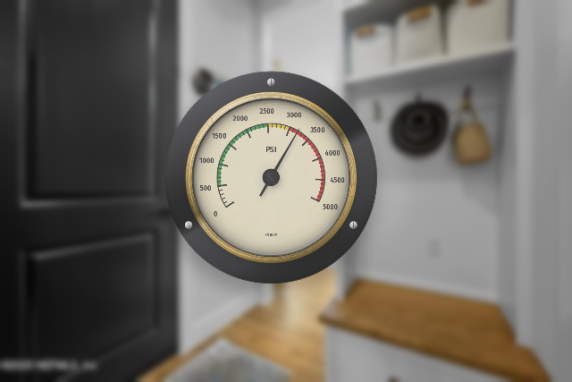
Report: psi 3200
